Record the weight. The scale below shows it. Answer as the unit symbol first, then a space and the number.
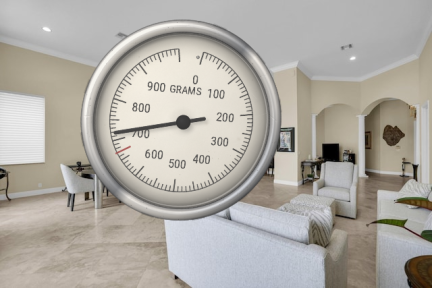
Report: g 720
